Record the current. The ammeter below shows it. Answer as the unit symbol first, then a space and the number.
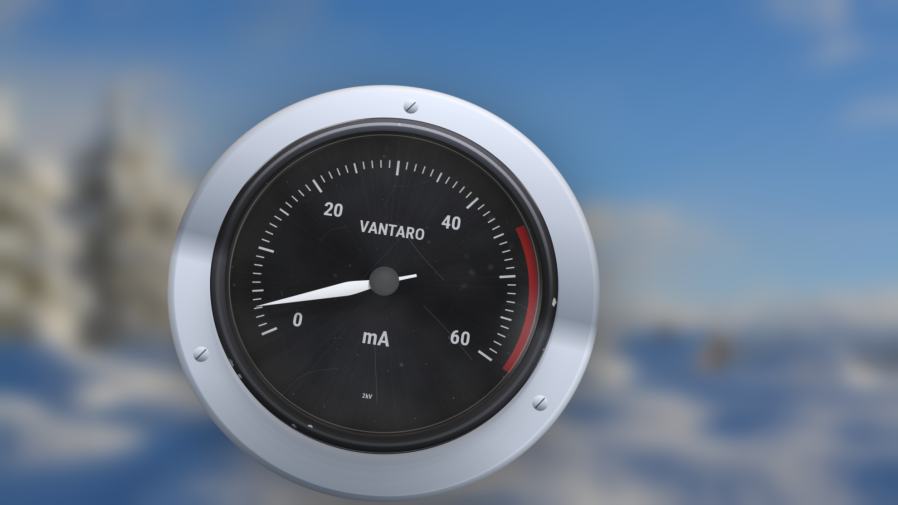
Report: mA 3
